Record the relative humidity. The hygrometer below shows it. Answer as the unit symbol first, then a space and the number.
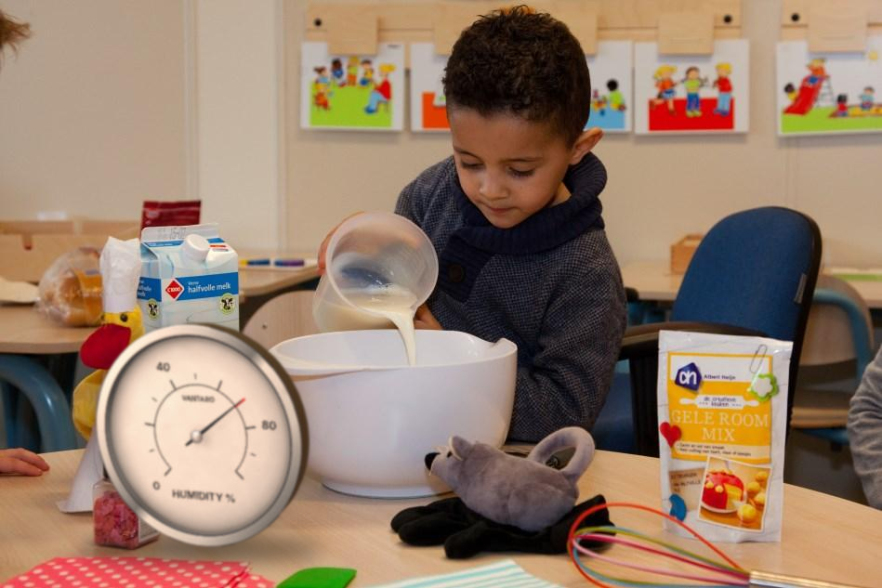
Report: % 70
